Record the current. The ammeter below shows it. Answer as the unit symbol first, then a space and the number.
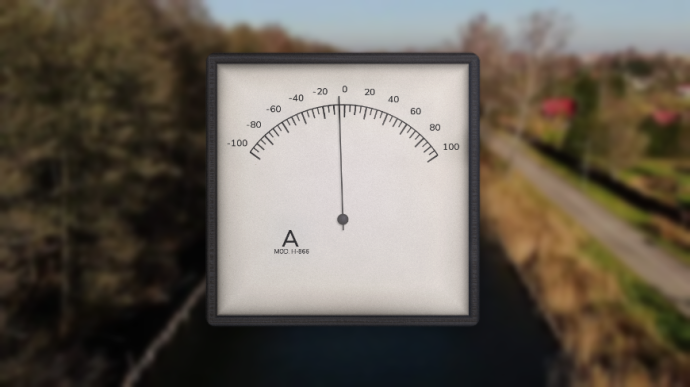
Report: A -5
